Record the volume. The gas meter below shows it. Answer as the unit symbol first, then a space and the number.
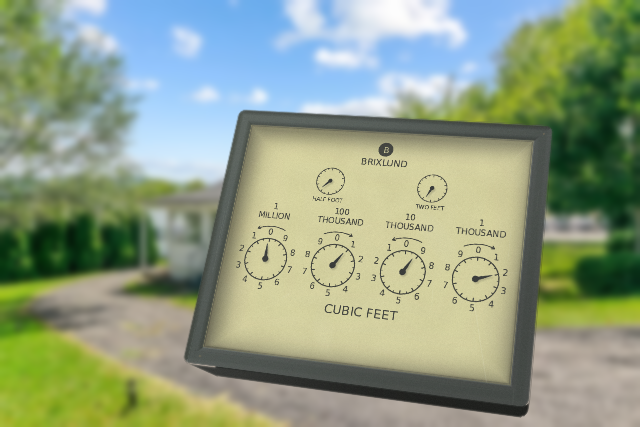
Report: ft³ 9200
